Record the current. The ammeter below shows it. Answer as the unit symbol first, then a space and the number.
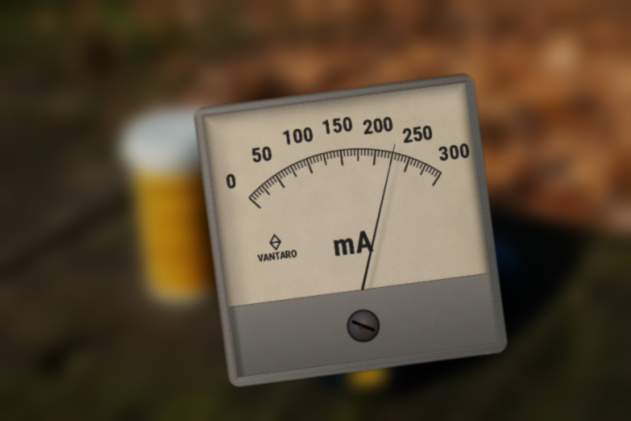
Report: mA 225
